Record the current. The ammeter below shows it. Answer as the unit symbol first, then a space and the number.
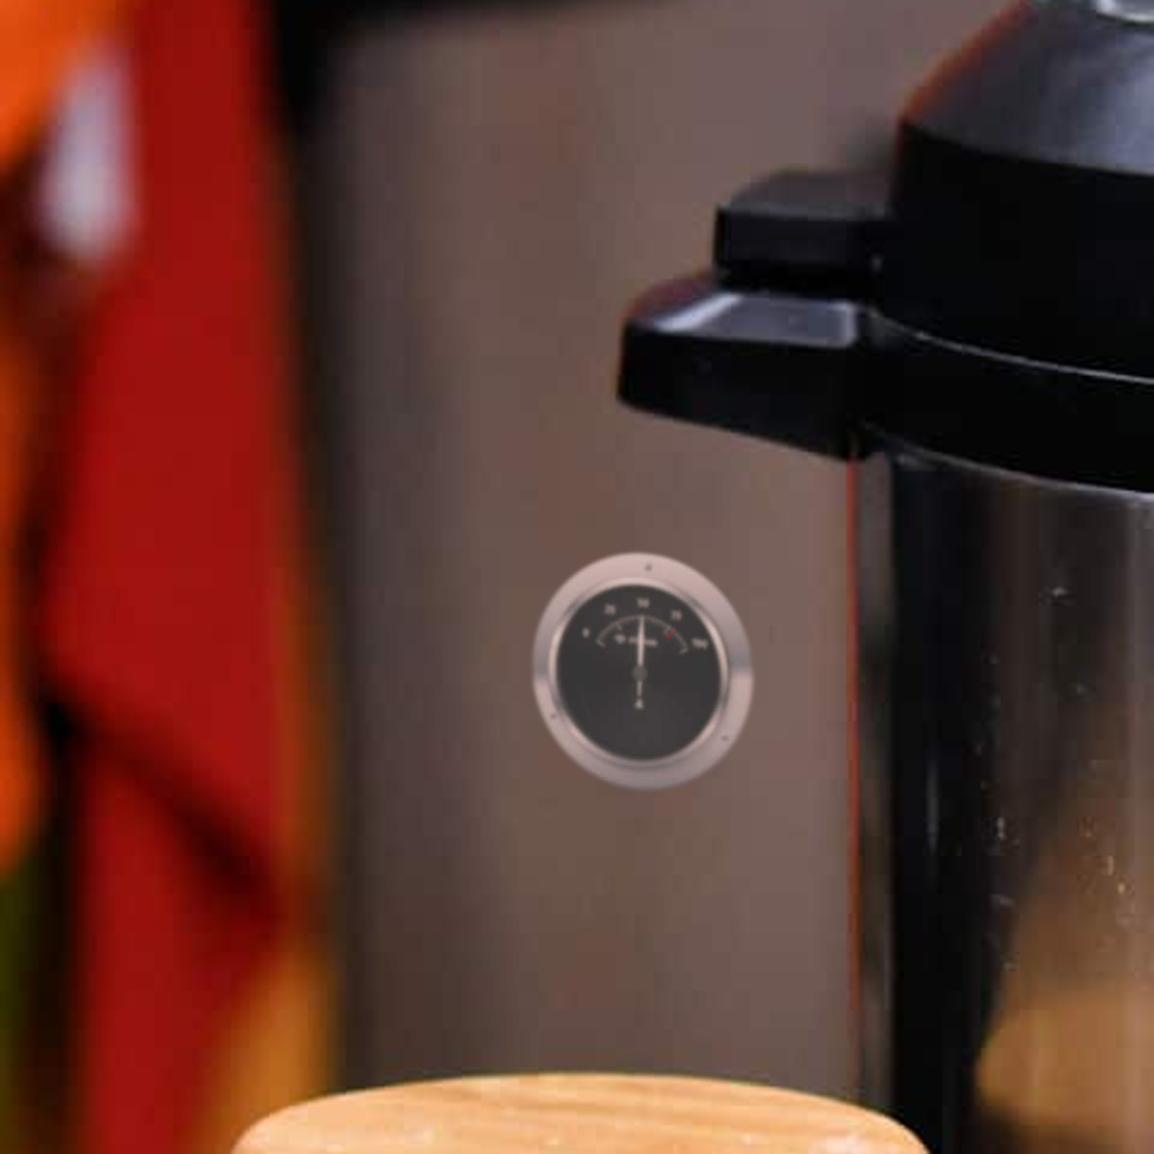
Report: A 50
